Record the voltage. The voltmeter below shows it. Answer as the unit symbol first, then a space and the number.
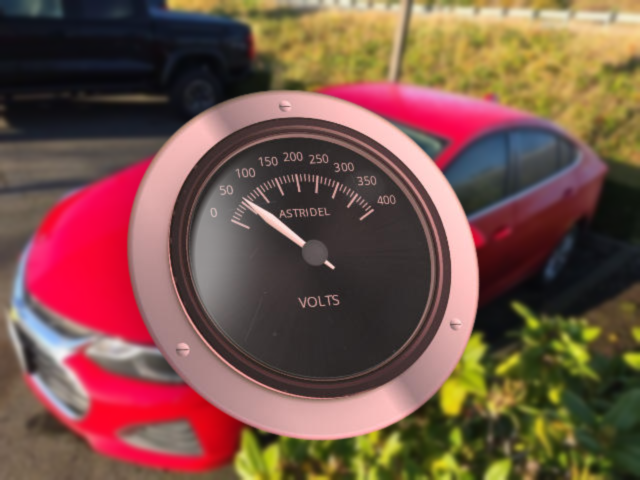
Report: V 50
